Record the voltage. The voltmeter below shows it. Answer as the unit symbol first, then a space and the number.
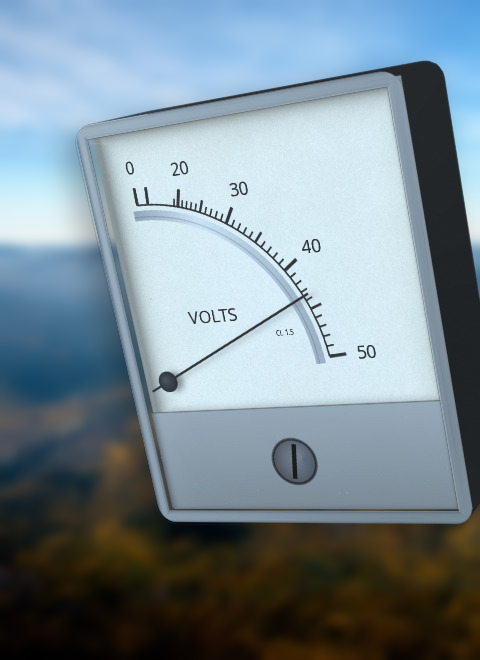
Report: V 43.5
